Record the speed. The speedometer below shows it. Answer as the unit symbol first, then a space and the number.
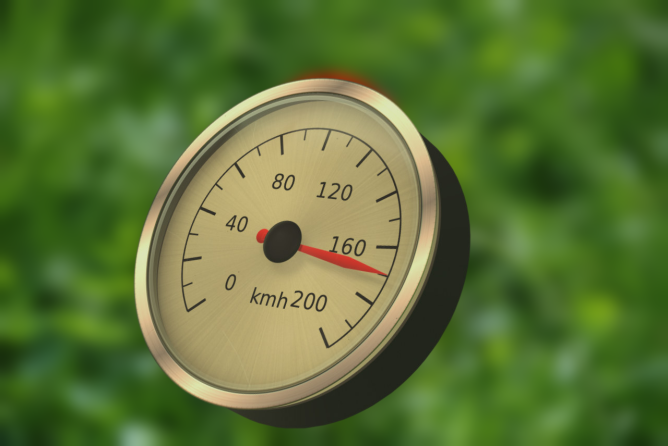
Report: km/h 170
